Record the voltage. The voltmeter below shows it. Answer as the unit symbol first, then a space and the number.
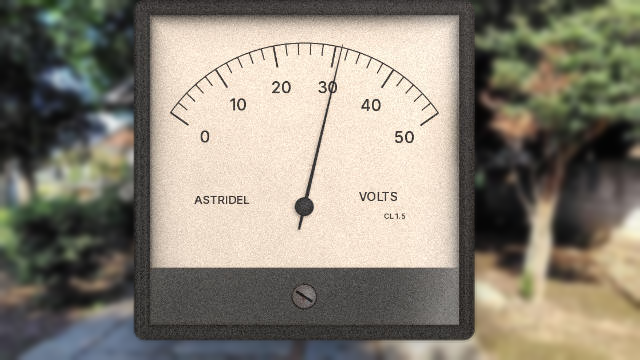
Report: V 31
